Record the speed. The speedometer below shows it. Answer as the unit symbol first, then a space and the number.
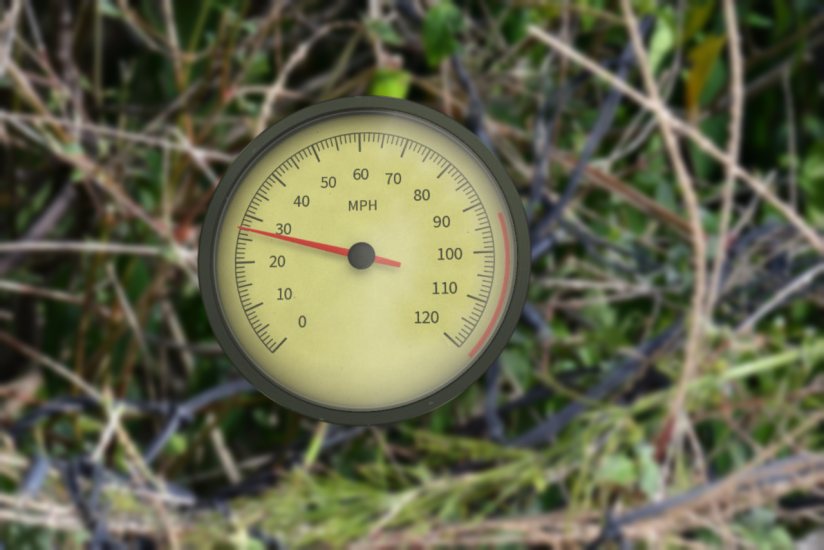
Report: mph 27
